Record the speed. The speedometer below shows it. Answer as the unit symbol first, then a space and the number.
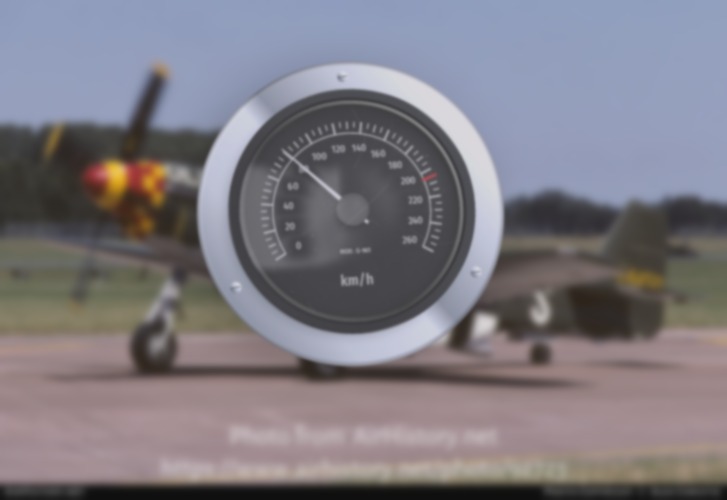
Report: km/h 80
